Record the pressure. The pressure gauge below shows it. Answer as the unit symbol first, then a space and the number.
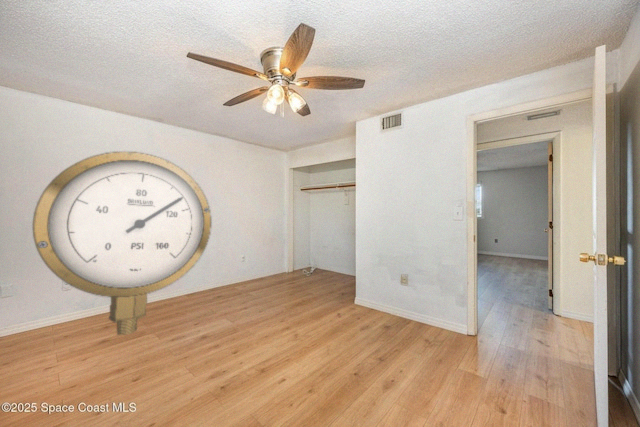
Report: psi 110
